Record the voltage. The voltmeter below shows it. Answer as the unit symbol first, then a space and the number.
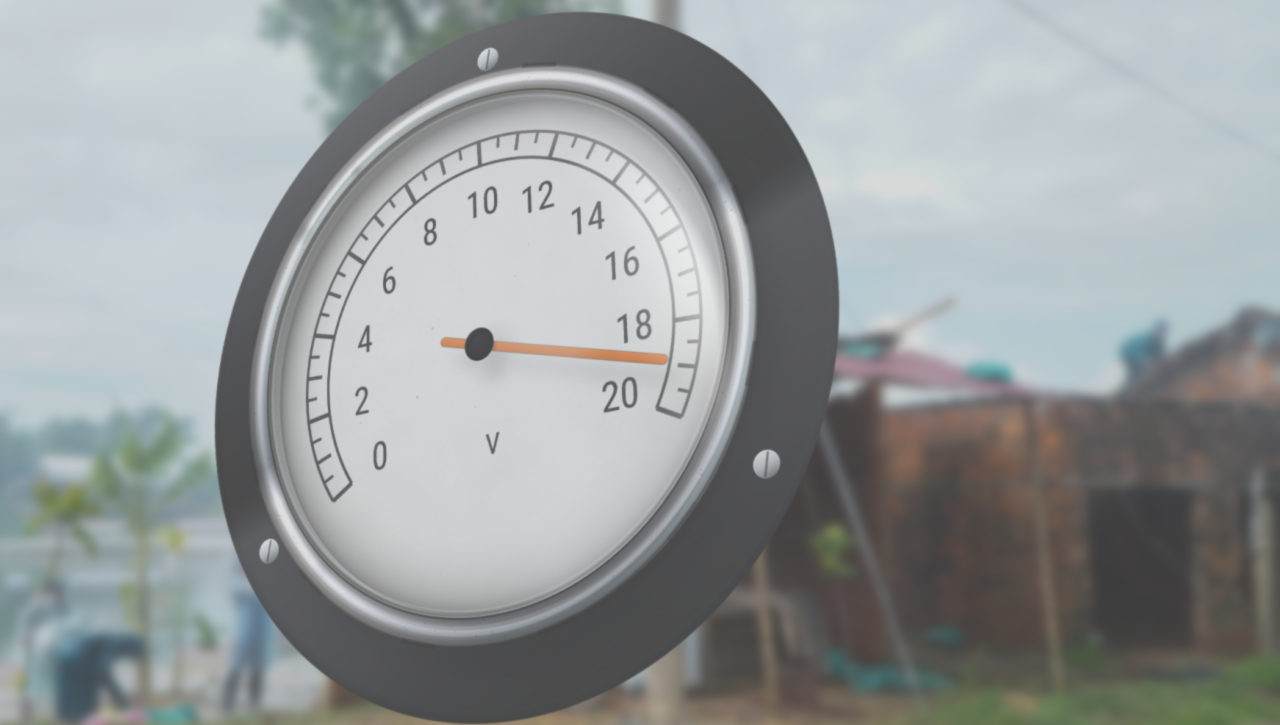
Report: V 19
